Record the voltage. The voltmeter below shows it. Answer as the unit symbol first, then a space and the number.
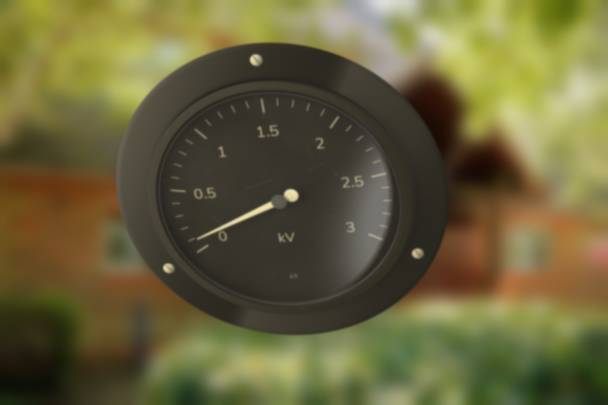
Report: kV 0.1
